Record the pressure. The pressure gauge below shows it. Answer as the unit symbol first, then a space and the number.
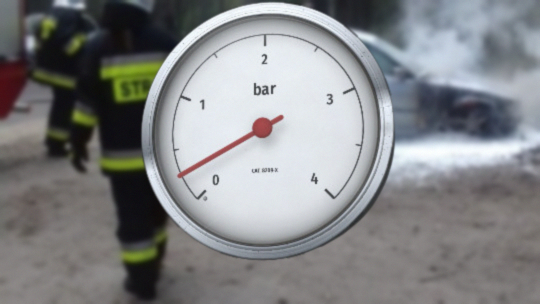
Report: bar 0.25
